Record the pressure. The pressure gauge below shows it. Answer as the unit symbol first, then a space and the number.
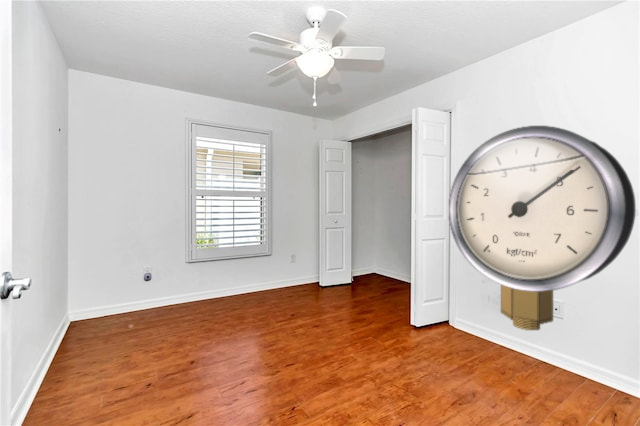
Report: kg/cm² 5
